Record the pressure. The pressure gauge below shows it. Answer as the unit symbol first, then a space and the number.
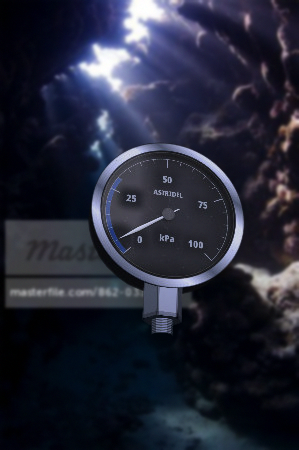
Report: kPa 5
